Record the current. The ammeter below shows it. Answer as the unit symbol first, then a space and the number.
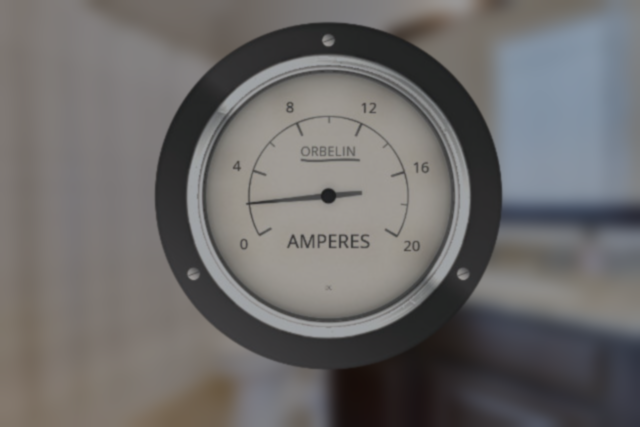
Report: A 2
